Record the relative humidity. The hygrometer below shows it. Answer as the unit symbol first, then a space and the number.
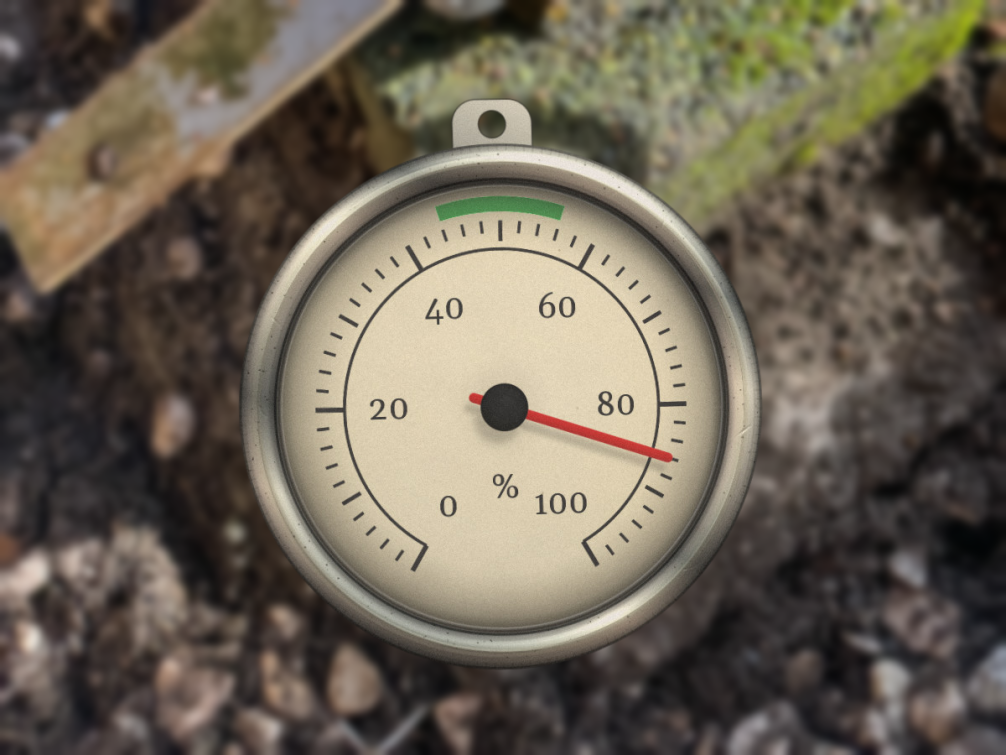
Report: % 86
